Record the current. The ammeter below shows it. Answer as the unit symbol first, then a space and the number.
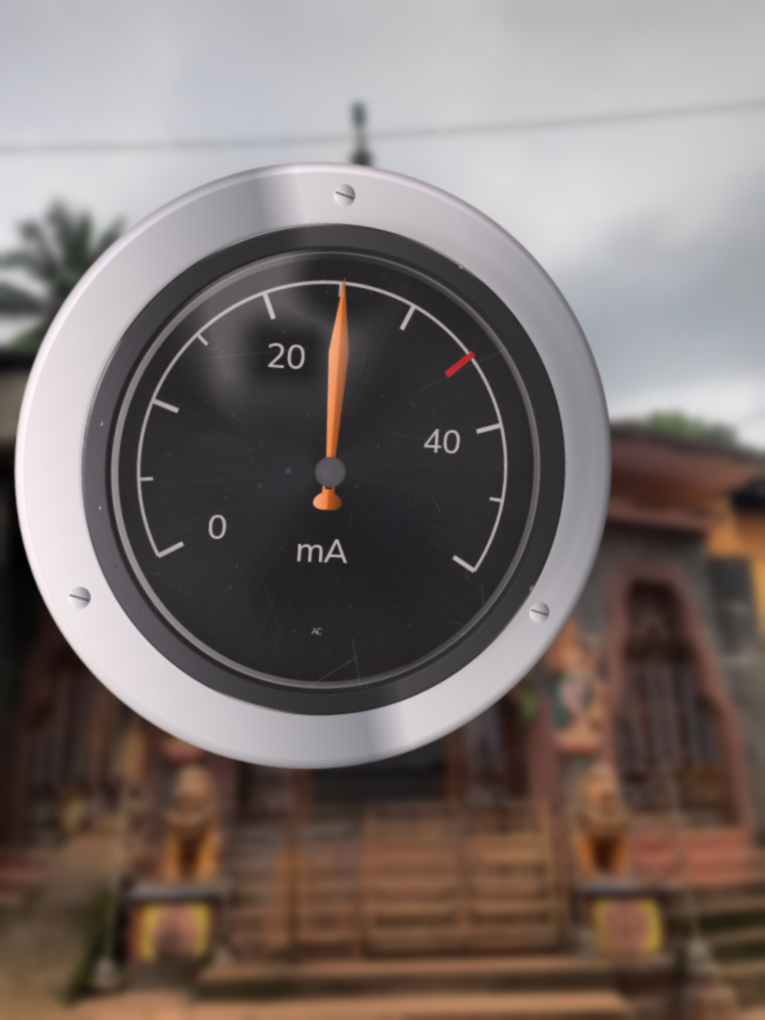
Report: mA 25
